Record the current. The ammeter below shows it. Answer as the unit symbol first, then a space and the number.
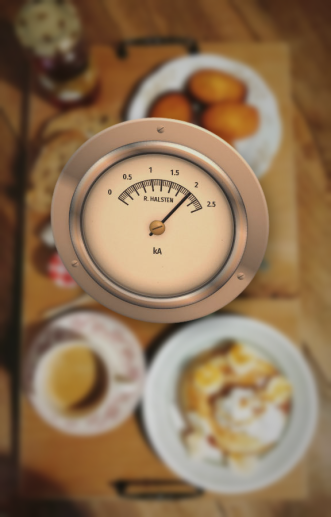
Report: kA 2
